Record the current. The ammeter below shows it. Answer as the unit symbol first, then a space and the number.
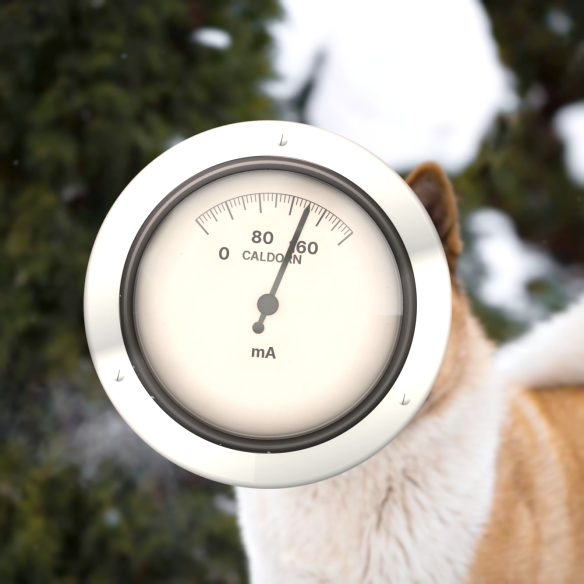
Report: mA 140
